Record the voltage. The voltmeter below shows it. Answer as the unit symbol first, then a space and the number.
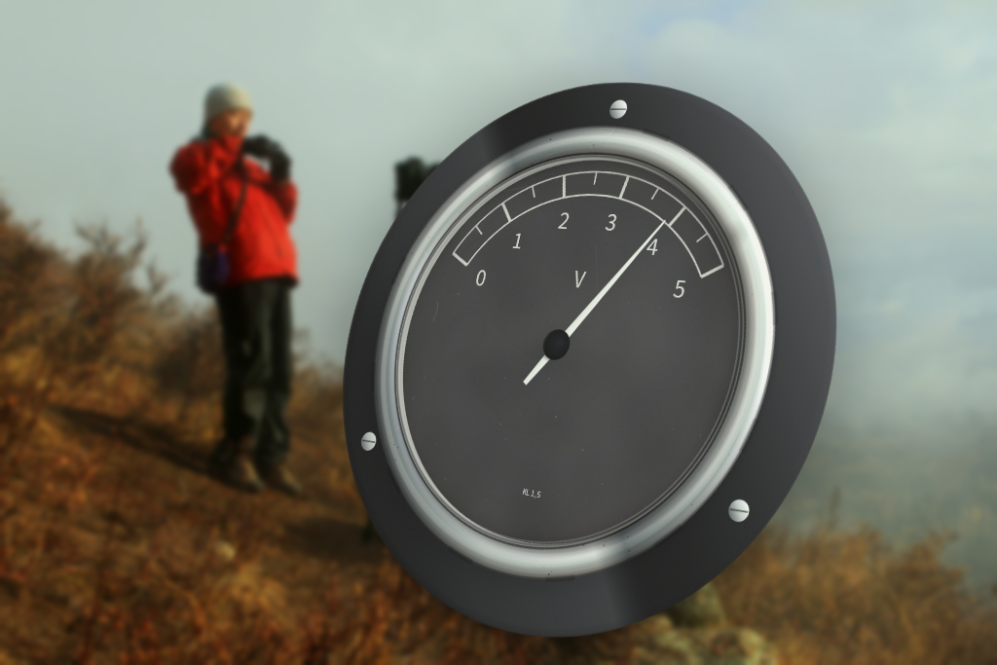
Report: V 4
